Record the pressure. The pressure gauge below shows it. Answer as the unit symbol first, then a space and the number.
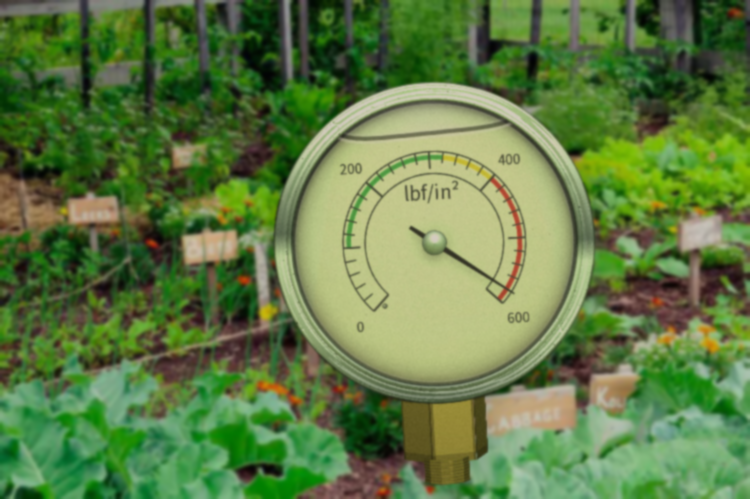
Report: psi 580
